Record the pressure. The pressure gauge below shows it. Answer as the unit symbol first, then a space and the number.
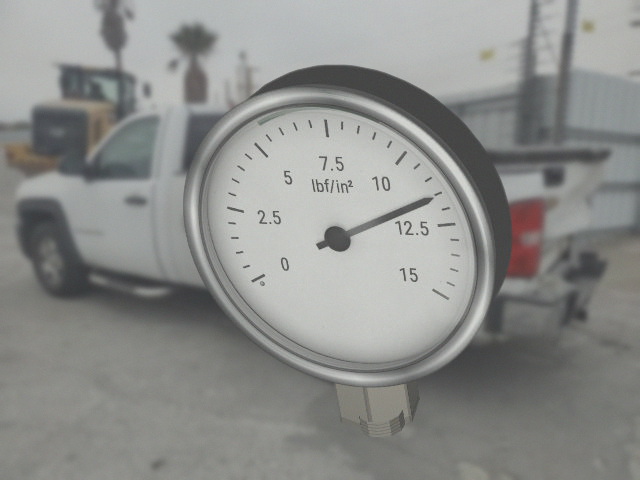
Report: psi 11.5
